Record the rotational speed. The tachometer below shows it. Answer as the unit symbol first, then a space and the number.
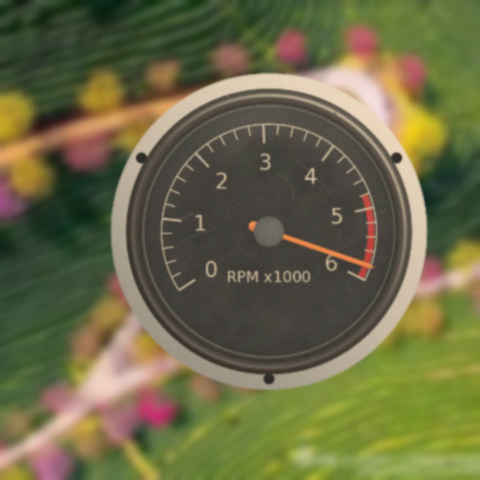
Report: rpm 5800
